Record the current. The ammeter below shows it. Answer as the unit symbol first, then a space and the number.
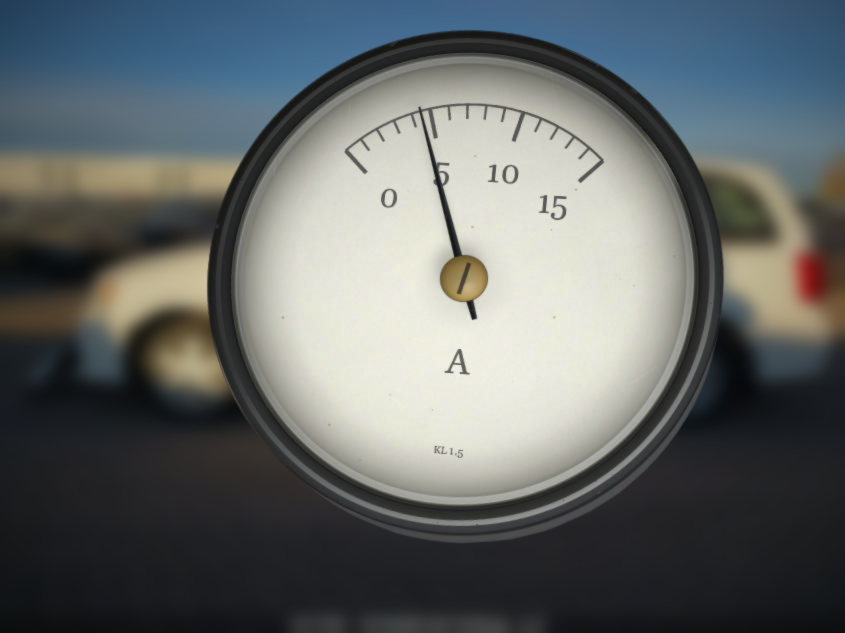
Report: A 4.5
